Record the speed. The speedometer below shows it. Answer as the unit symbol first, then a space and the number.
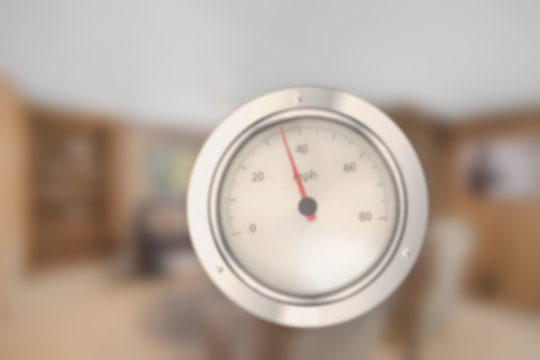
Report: mph 35
